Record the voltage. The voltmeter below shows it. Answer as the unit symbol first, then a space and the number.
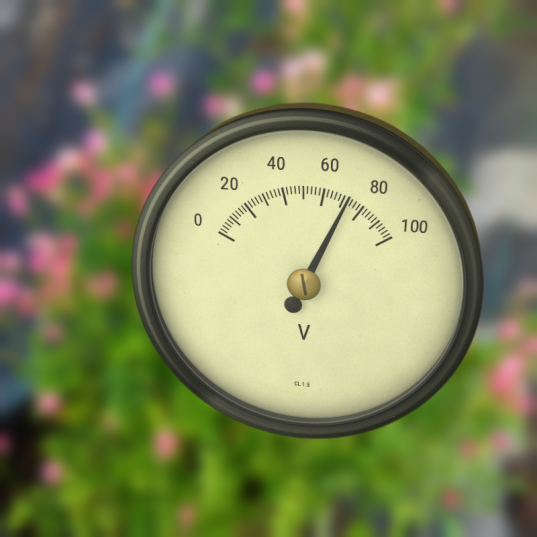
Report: V 72
